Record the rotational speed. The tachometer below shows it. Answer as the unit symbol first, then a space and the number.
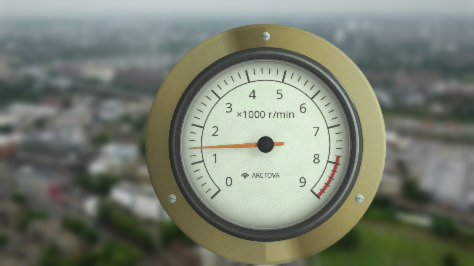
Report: rpm 1400
